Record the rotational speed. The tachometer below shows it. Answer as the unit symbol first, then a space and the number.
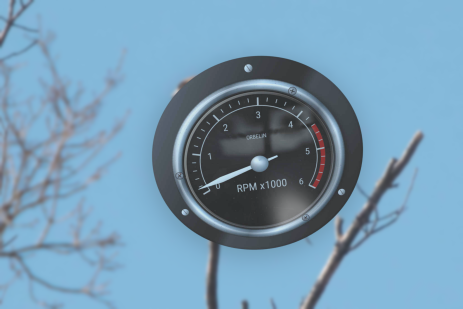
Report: rpm 200
